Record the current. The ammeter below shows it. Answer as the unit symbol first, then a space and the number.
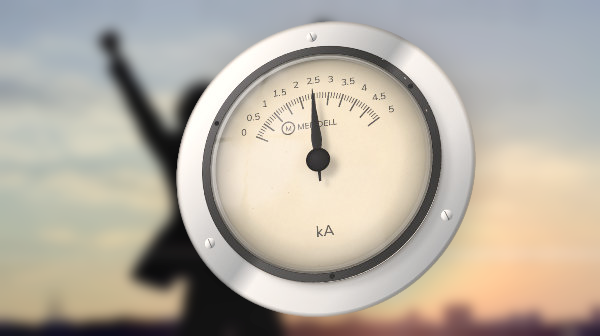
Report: kA 2.5
